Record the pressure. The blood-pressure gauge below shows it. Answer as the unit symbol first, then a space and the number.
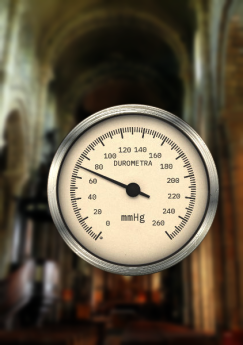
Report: mmHg 70
